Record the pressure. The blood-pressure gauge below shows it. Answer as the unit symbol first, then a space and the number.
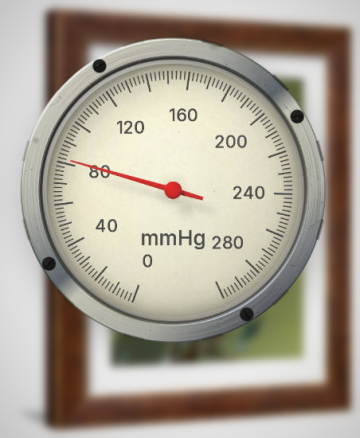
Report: mmHg 82
